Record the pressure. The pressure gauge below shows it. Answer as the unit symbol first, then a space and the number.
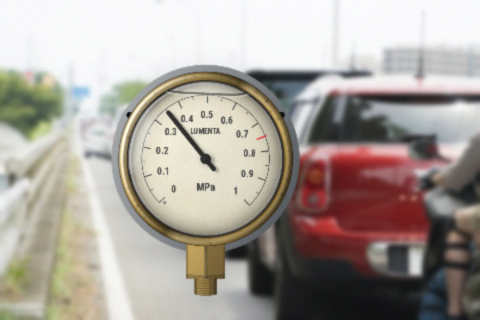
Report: MPa 0.35
